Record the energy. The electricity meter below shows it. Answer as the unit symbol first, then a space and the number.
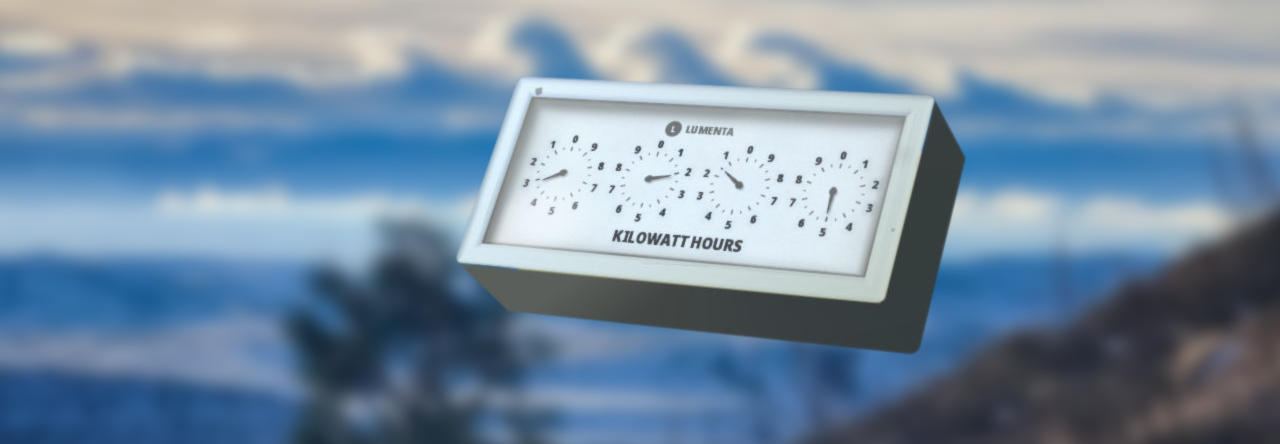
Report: kWh 3215
